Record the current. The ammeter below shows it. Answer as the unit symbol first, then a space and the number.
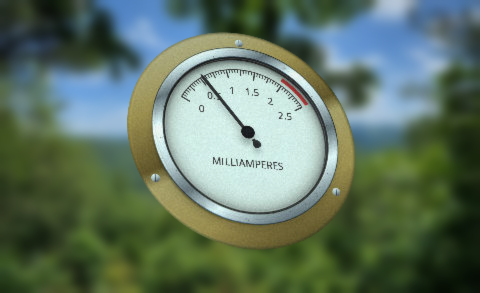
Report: mA 0.5
